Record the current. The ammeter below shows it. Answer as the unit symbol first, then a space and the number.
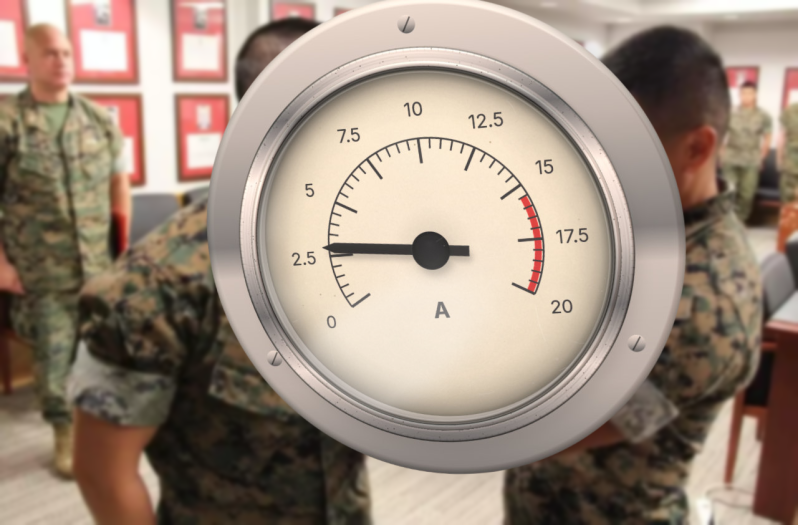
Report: A 3
